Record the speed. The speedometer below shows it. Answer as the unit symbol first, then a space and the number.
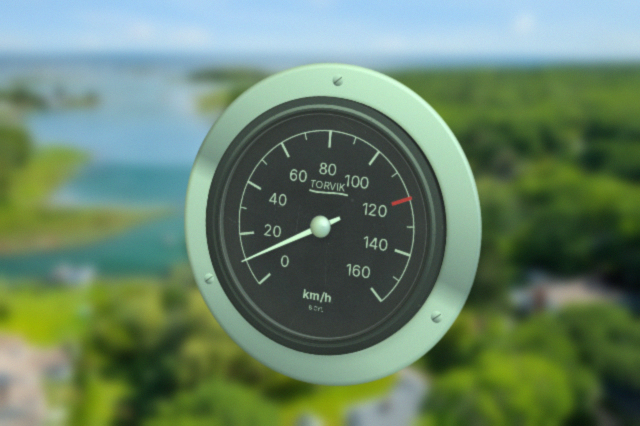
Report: km/h 10
